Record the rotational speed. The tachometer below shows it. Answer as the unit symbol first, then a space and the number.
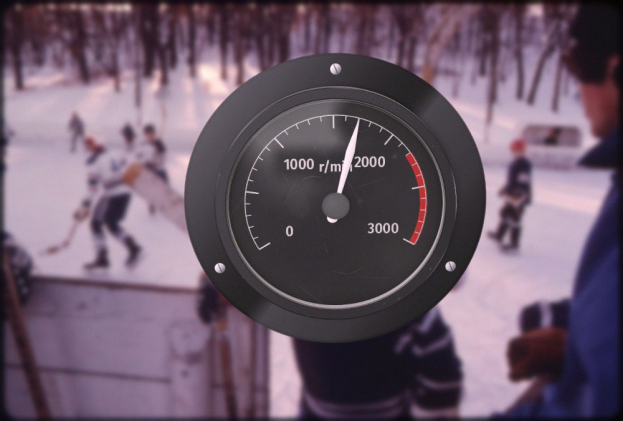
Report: rpm 1700
